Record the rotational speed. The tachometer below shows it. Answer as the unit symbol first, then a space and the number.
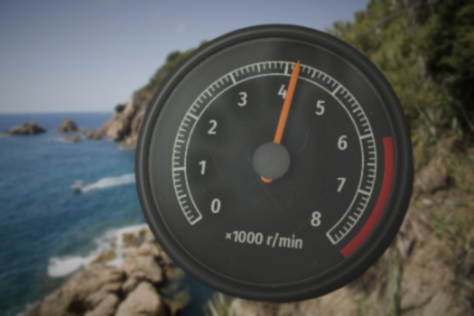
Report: rpm 4200
